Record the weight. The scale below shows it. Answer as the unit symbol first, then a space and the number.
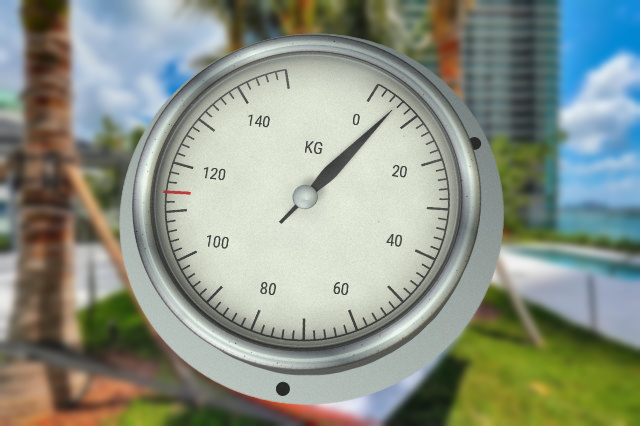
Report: kg 6
